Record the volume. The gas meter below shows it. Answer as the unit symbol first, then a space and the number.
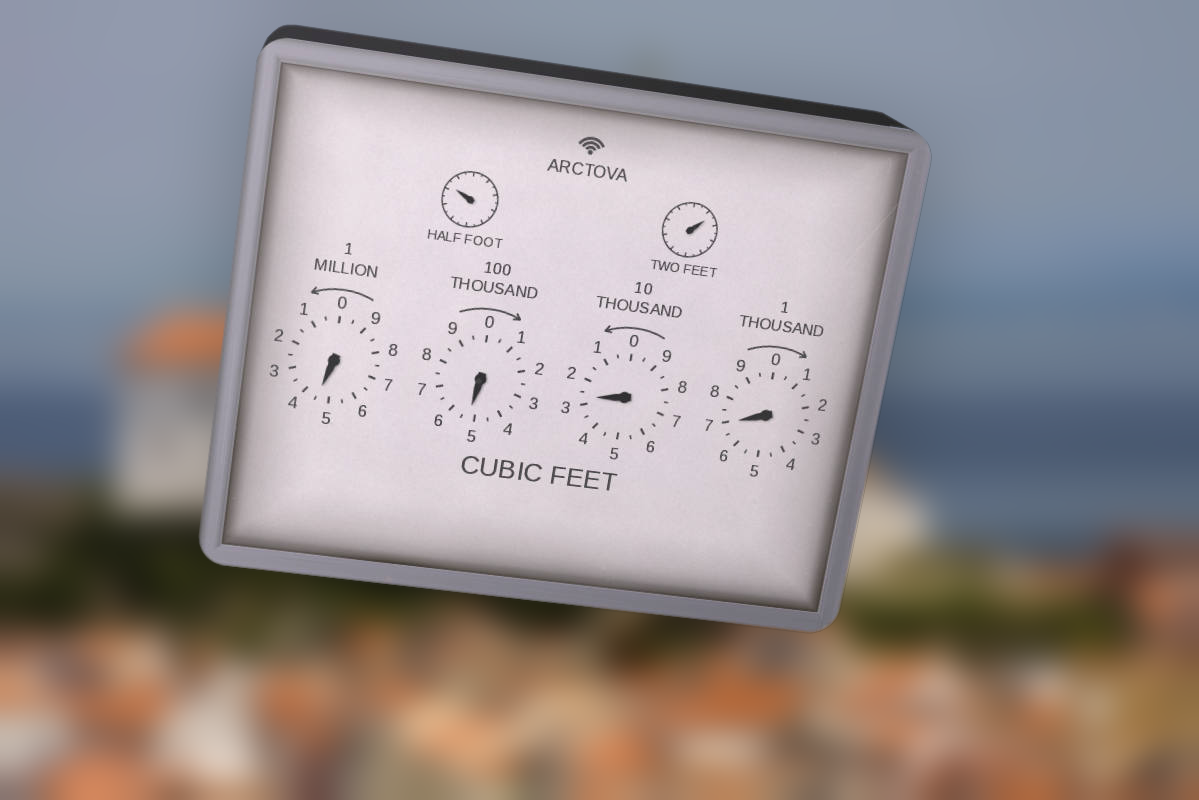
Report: ft³ 452700
